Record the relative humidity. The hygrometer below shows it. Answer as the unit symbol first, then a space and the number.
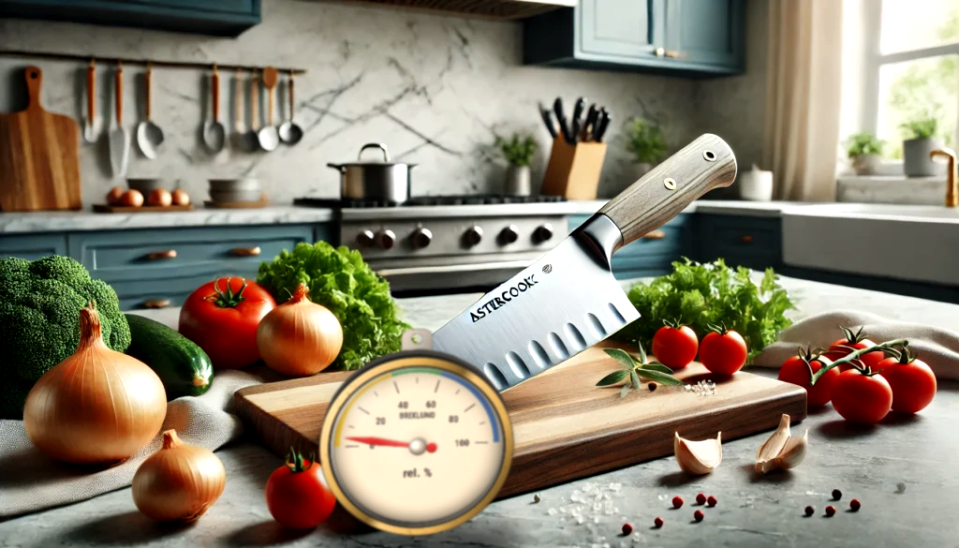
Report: % 5
